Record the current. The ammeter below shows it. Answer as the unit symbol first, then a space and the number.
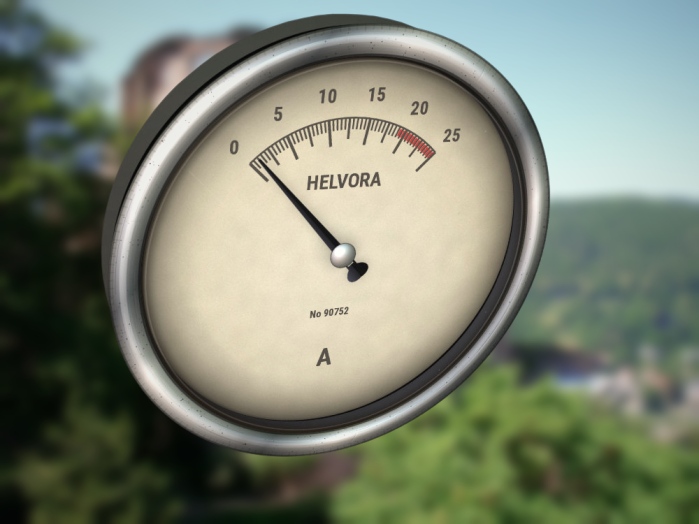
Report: A 1
